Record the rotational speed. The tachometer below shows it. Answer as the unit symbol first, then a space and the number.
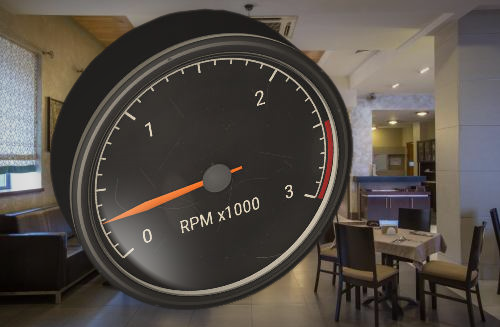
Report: rpm 300
